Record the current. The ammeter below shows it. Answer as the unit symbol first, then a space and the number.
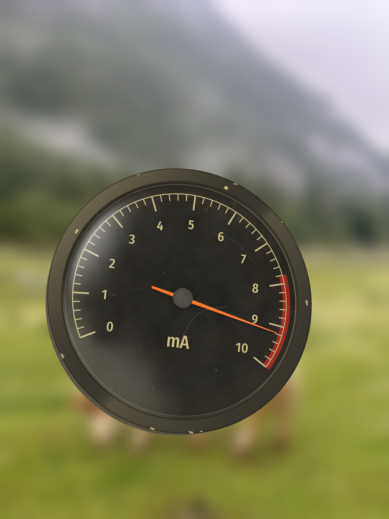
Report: mA 9.2
